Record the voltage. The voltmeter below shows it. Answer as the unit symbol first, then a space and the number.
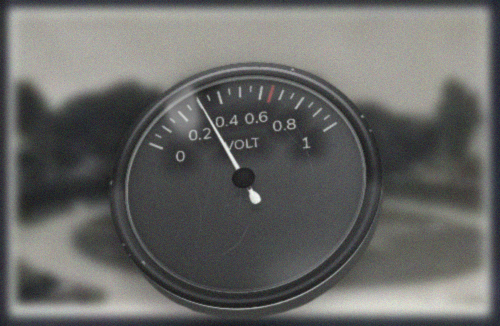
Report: V 0.3
